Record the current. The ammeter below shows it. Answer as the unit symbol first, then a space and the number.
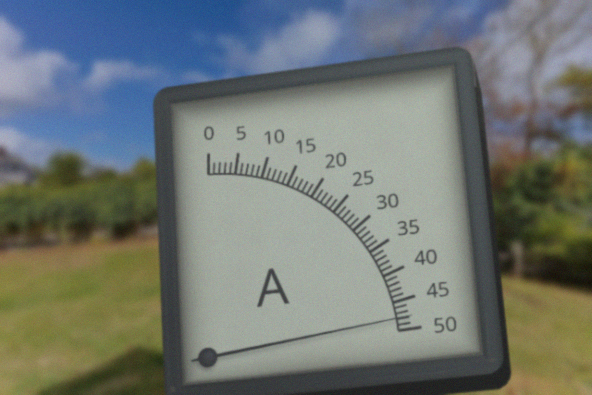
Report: A 48
